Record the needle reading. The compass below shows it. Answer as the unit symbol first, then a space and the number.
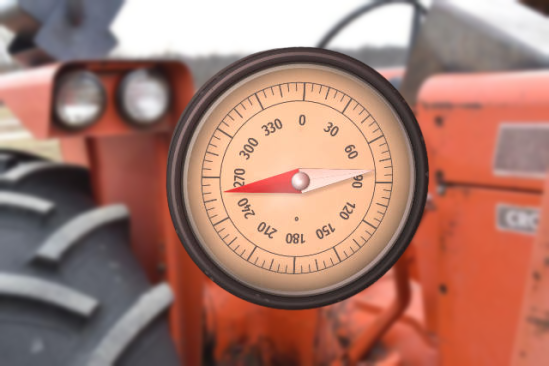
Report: ° 260
